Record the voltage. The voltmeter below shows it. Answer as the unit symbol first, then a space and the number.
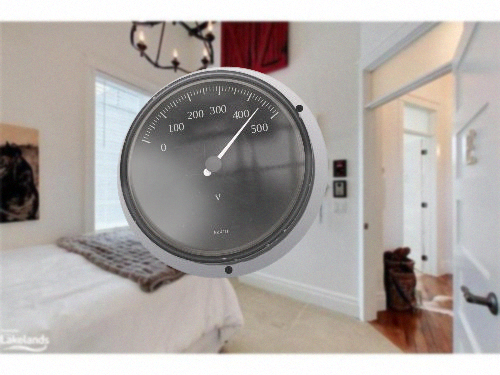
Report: V 450
